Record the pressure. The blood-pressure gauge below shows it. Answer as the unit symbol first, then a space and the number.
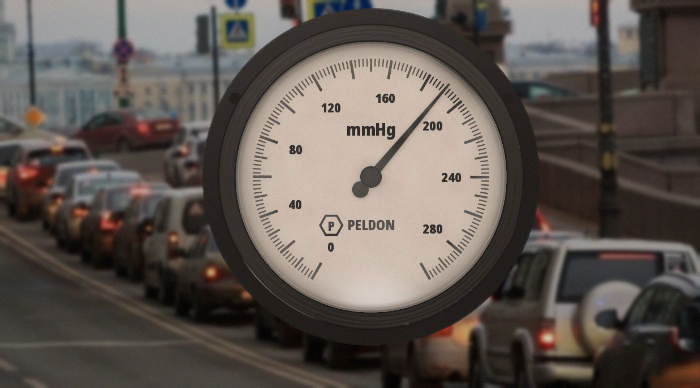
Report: mmHg 190
